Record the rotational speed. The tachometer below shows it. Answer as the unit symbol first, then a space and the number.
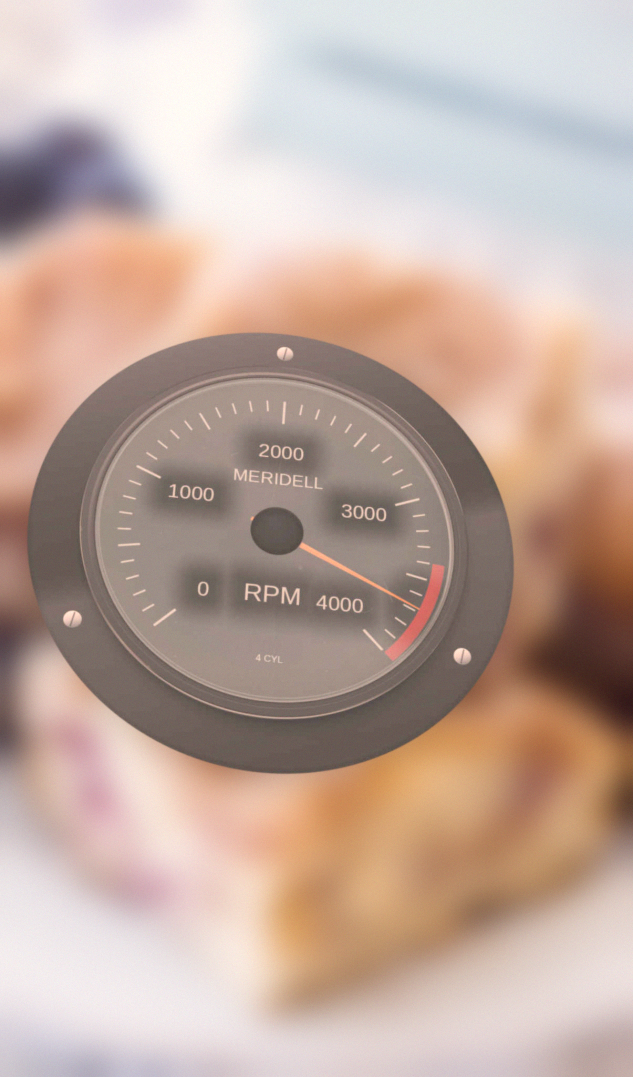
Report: rpm 3700
